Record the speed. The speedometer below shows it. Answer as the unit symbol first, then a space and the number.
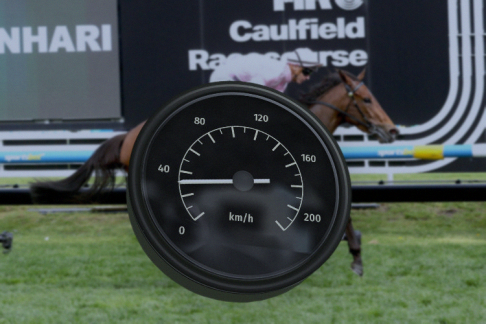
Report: km/h 30
